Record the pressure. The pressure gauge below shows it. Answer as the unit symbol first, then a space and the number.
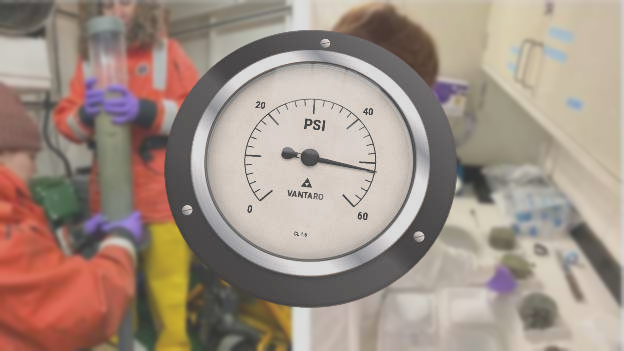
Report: psi 52
